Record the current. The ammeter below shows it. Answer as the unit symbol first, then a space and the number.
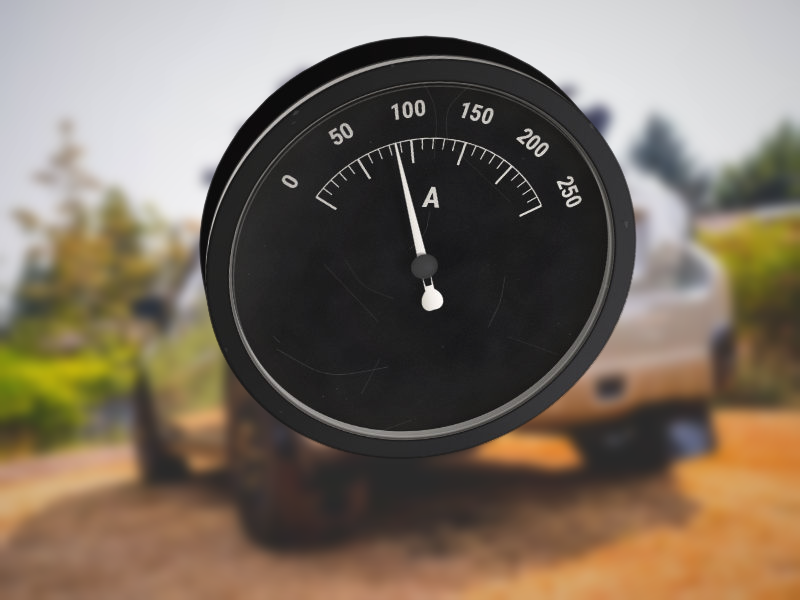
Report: A 85
